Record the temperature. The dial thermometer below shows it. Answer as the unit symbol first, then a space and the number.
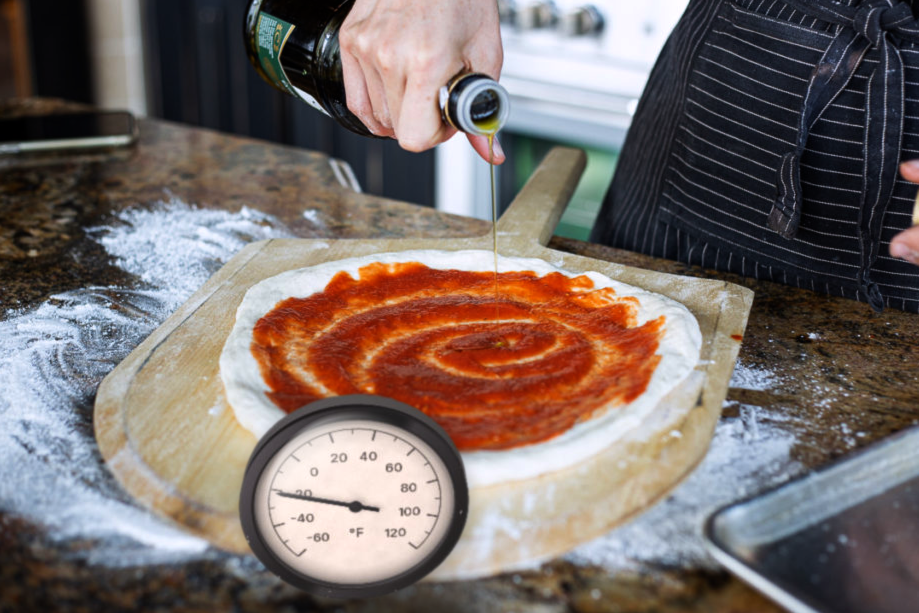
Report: °F -20
